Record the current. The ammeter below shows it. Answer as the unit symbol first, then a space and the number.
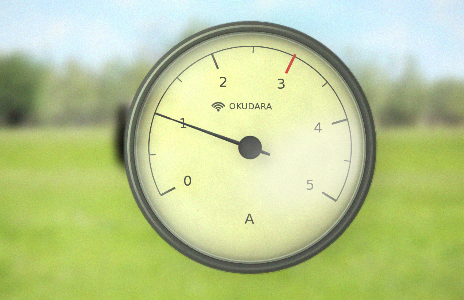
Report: A 1
